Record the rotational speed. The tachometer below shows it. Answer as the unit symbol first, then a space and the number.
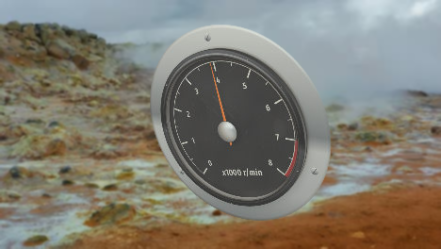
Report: rpm 4000
